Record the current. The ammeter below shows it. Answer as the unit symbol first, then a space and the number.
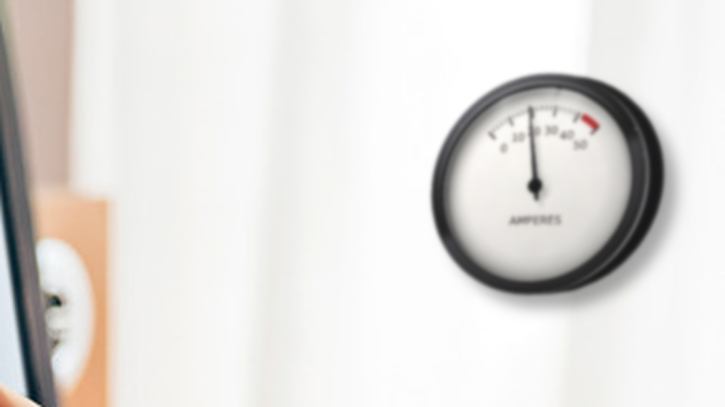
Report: A 20
